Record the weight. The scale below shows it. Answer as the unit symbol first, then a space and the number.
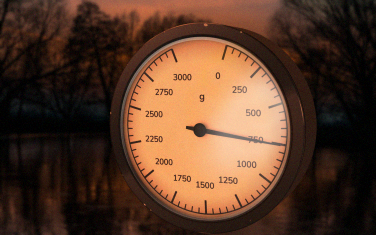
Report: g 750
